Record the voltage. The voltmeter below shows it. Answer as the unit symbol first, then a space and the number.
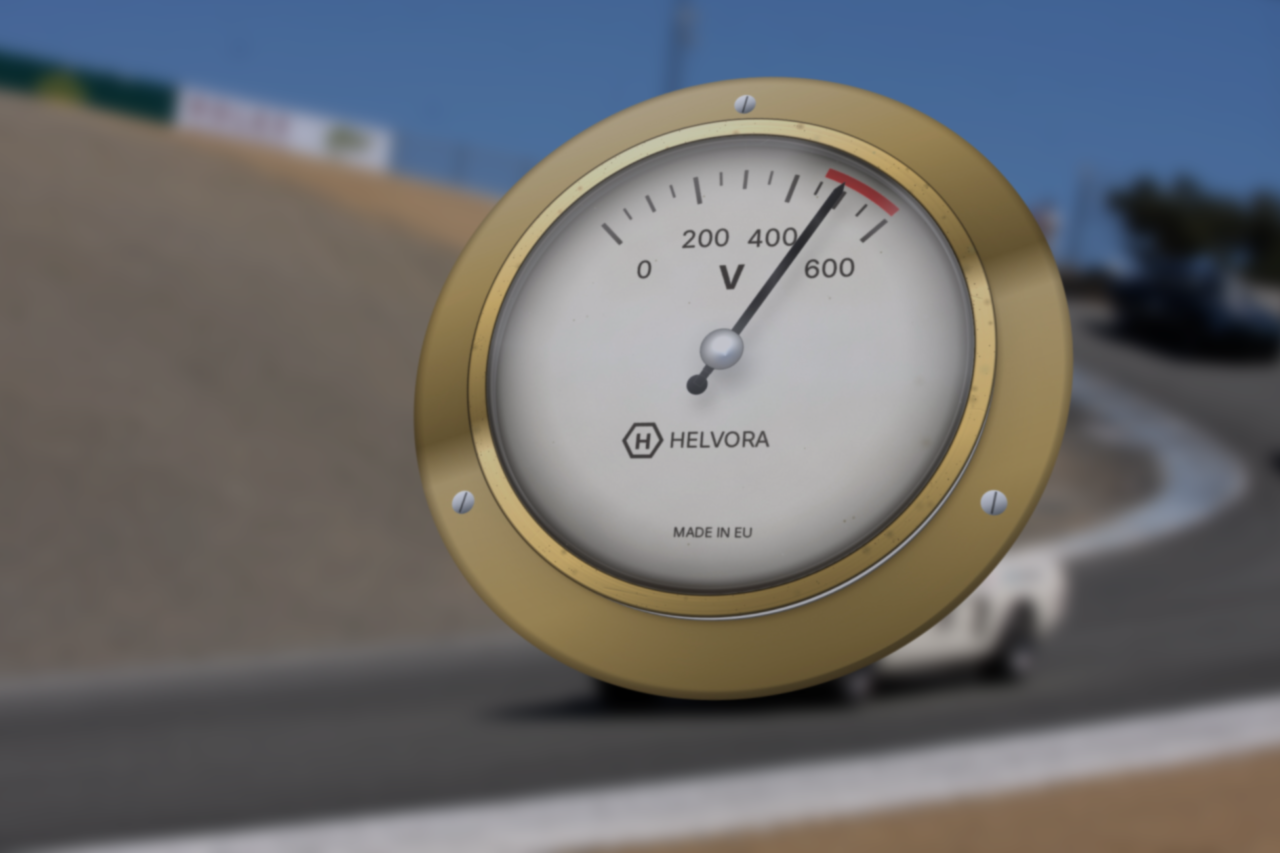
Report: V 500
